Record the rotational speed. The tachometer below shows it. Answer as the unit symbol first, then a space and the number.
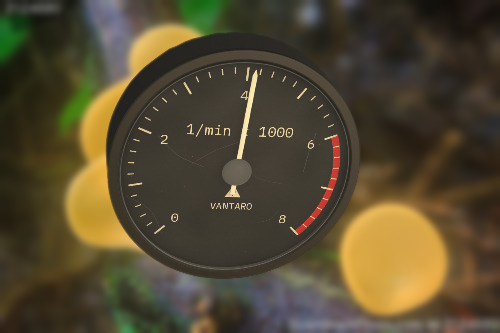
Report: rpm 4100
